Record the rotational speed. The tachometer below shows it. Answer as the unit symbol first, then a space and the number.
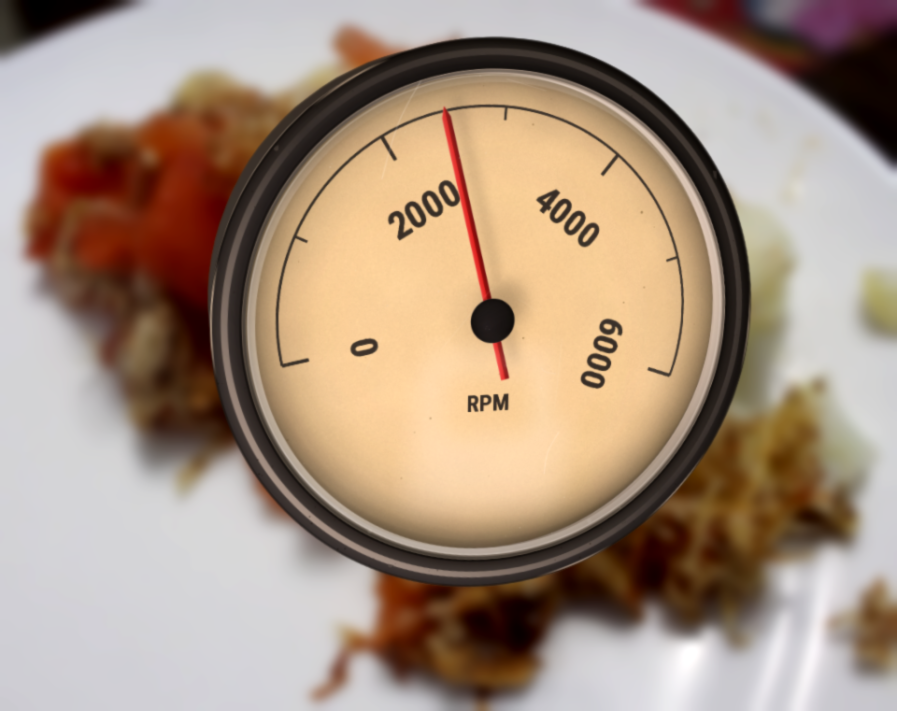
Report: rpm 2500
